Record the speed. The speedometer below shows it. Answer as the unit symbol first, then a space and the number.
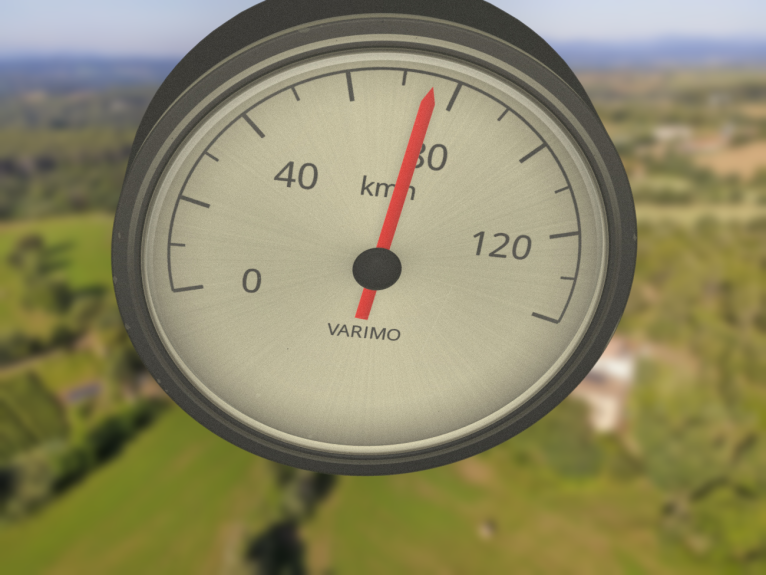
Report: km/h 75
